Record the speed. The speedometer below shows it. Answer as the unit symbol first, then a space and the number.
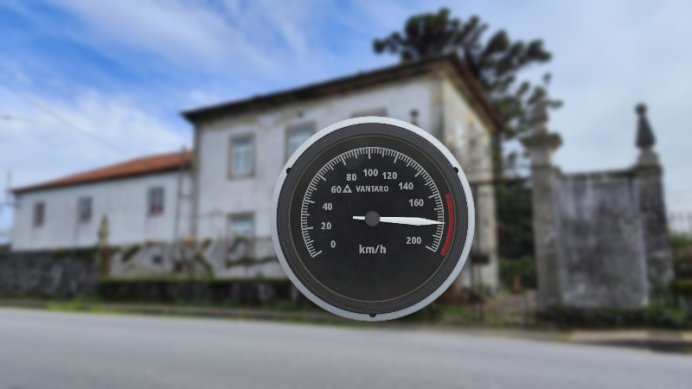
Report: km/h 180
